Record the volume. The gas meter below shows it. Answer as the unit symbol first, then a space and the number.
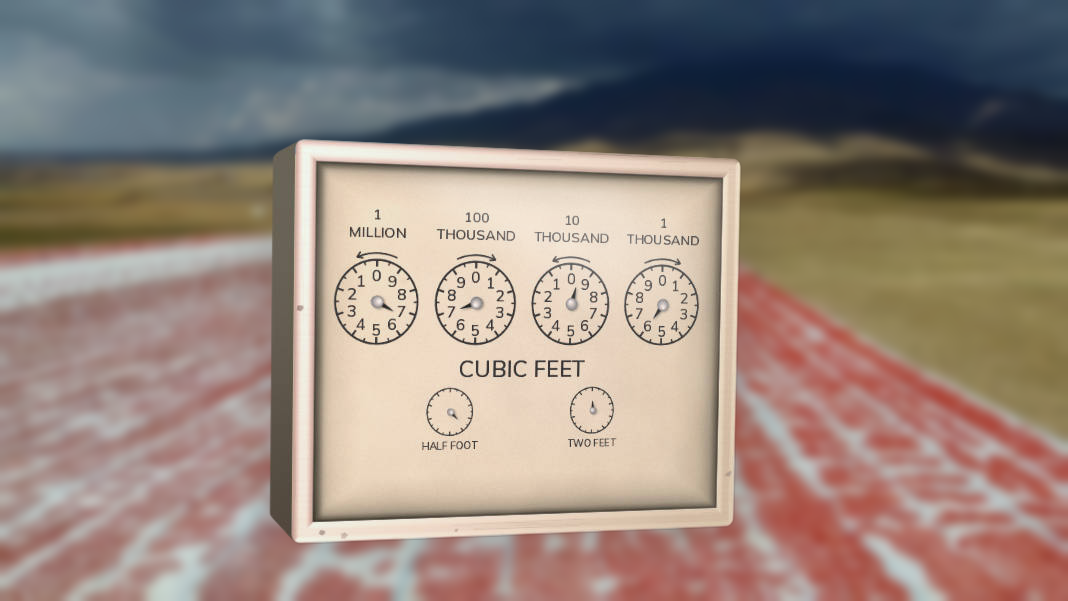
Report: ft³ 669600
